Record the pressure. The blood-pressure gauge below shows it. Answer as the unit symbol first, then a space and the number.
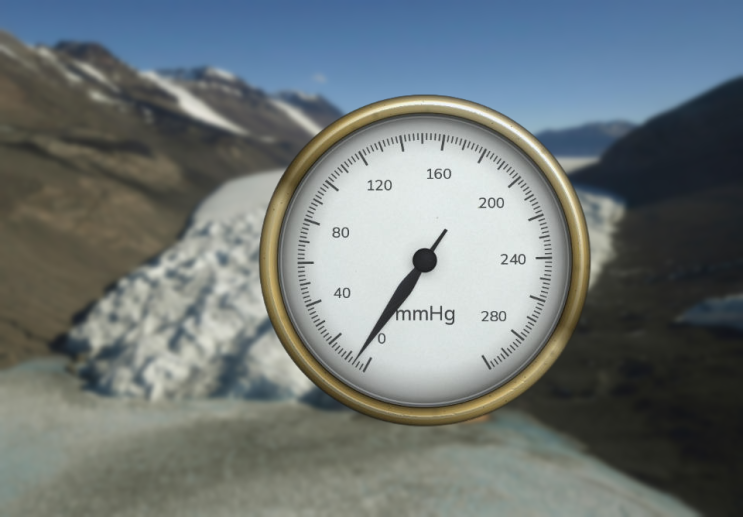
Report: mmHg 6
